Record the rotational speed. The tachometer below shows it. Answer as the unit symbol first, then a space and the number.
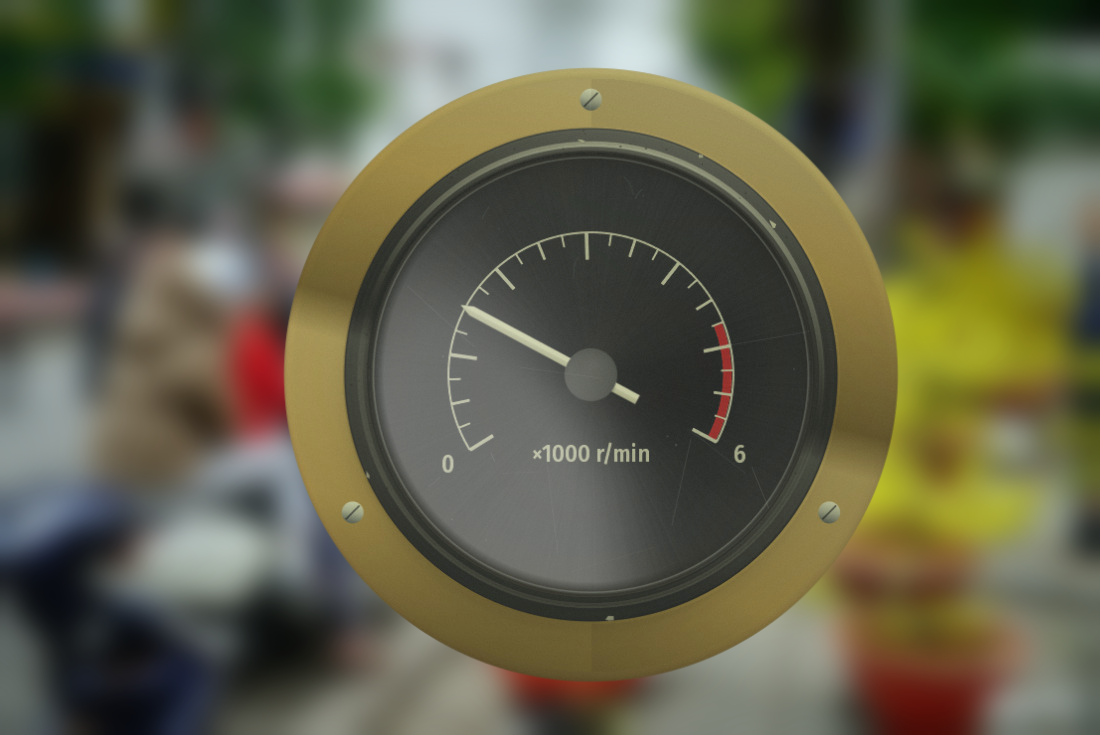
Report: rpm 1500
